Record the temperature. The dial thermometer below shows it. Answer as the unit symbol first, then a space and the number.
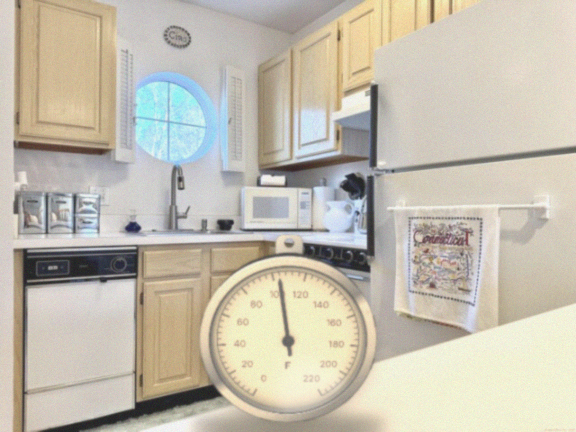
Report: °F 104
